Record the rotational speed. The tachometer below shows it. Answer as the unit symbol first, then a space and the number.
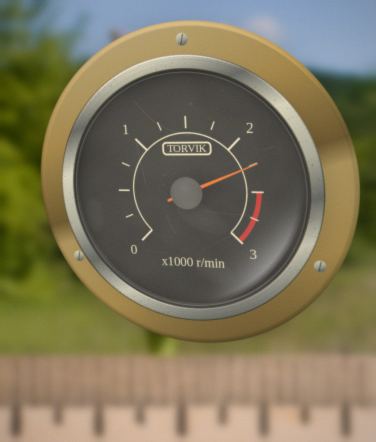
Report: rpm 2250
